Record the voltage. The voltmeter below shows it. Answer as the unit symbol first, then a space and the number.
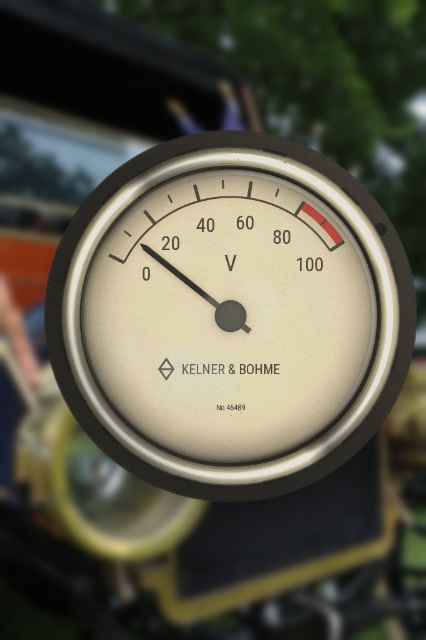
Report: V 10
